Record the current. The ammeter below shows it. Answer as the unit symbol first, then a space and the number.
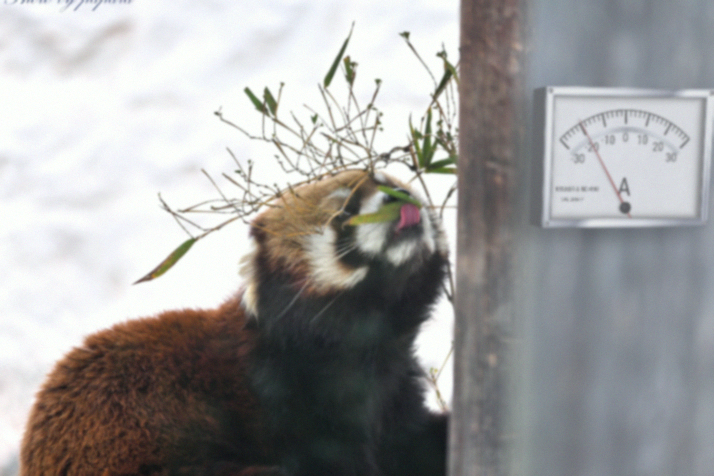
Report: A -20
